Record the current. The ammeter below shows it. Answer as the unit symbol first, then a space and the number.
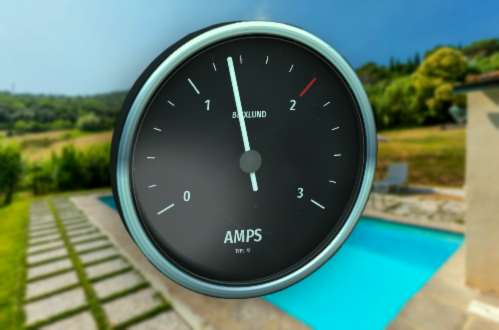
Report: A 1.3
